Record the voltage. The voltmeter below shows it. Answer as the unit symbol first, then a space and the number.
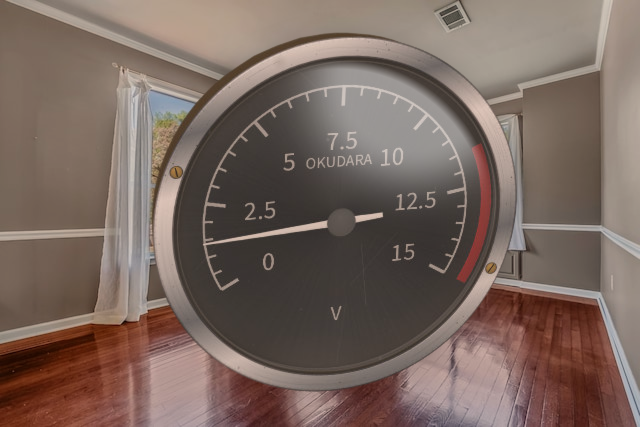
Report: V 1.5
